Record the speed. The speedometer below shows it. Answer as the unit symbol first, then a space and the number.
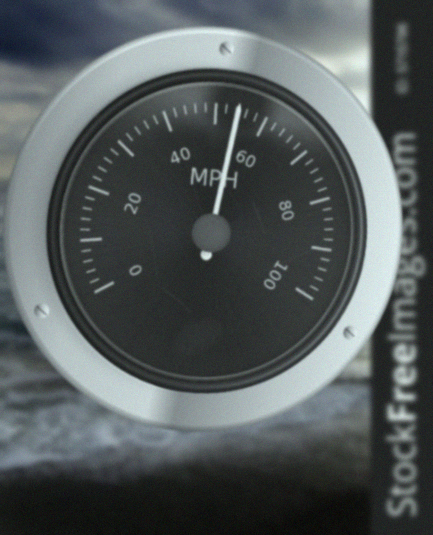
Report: mph 54
